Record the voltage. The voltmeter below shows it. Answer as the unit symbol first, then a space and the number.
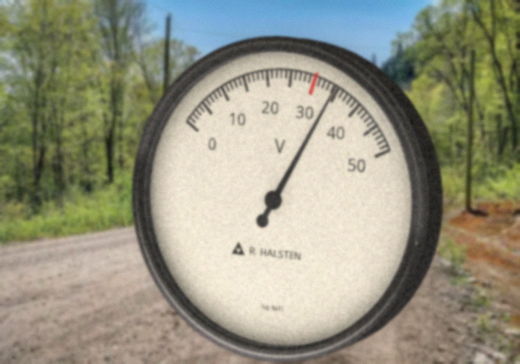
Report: V 35
